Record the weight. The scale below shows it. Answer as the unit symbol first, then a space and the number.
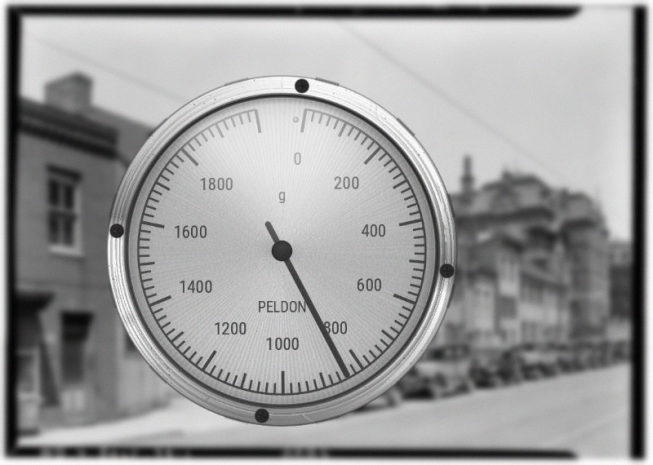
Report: g 840
